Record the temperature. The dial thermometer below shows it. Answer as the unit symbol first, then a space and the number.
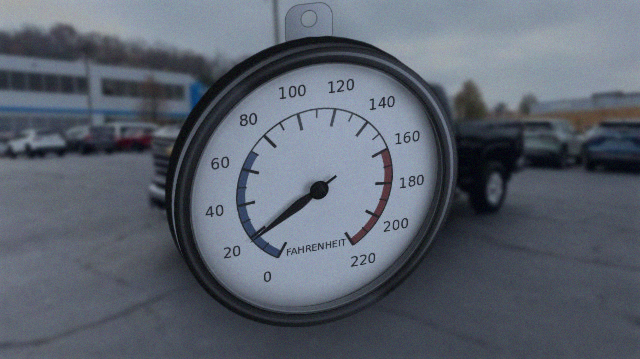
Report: °F 20
